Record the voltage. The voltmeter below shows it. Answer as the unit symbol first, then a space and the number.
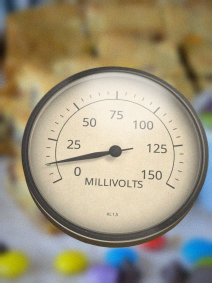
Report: mV 10
